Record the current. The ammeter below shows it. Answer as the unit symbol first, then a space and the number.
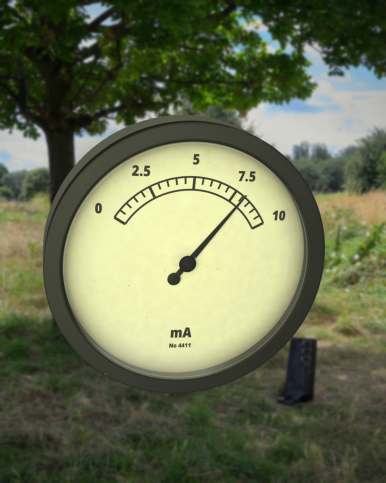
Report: mA 8
